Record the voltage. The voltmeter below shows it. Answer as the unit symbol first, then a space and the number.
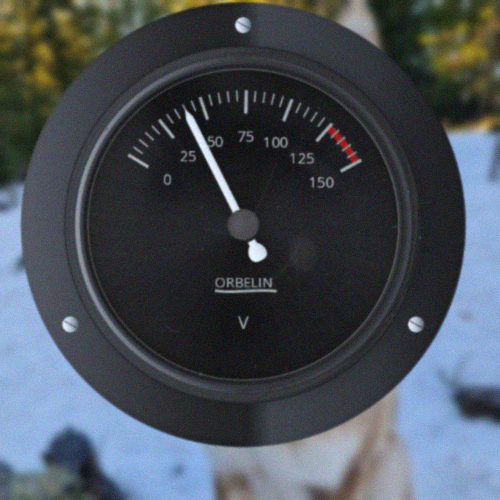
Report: V 40
